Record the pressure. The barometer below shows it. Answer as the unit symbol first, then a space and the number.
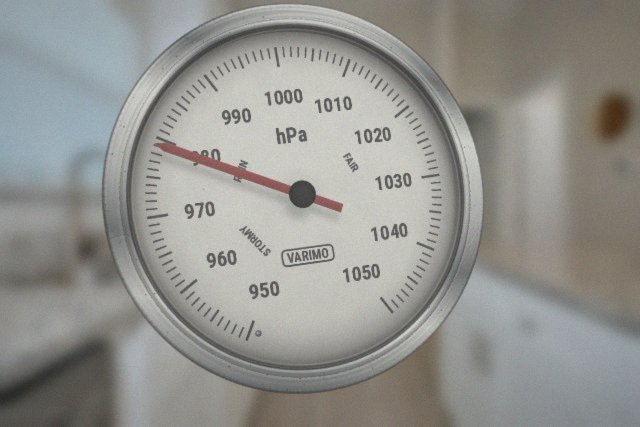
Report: hPa 979
